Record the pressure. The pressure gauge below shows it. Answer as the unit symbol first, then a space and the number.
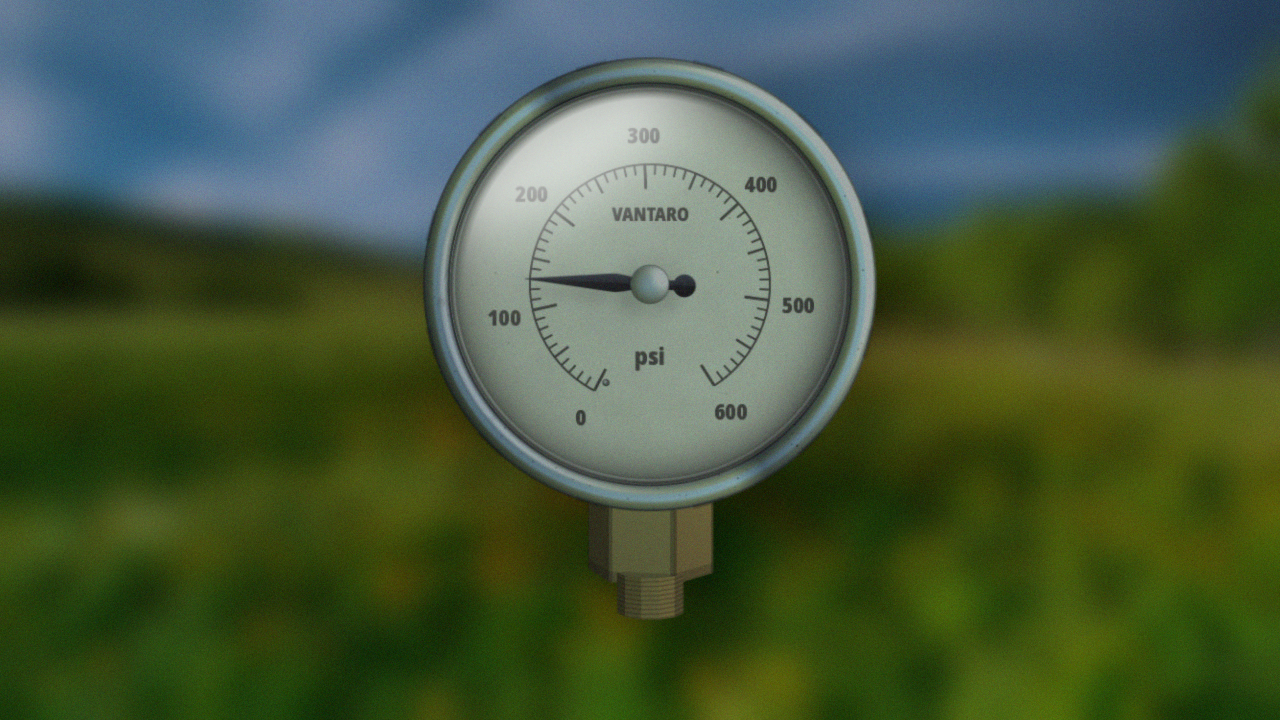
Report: psi 130
